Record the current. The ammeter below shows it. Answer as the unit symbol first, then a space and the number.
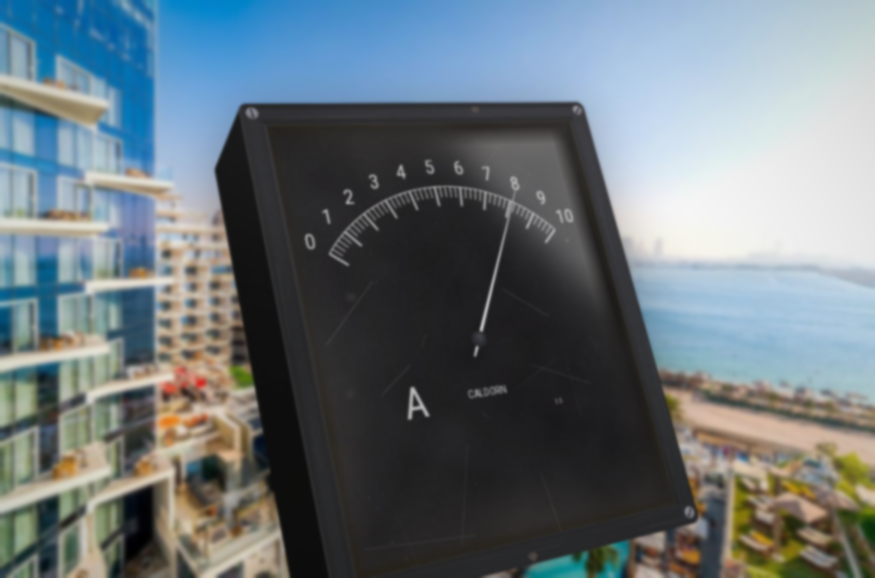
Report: A 8
